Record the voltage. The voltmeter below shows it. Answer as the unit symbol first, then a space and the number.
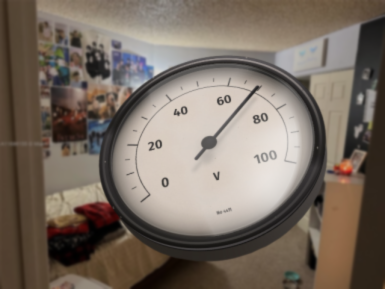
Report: V 70
